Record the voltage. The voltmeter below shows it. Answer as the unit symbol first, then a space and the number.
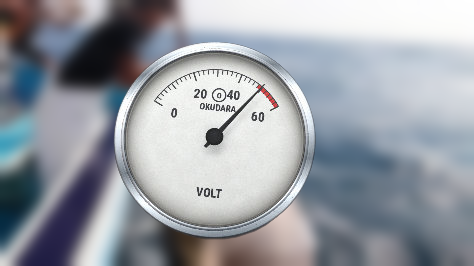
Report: V 50
